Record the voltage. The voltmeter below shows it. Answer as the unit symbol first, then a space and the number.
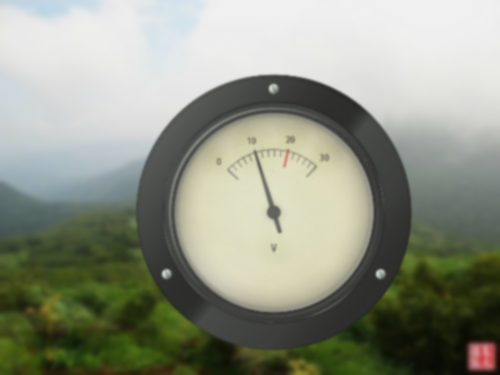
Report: V 10
